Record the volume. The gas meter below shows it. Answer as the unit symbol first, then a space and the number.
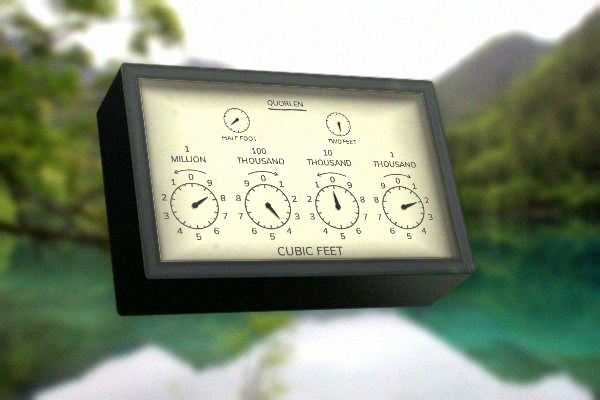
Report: ft³ 840200
